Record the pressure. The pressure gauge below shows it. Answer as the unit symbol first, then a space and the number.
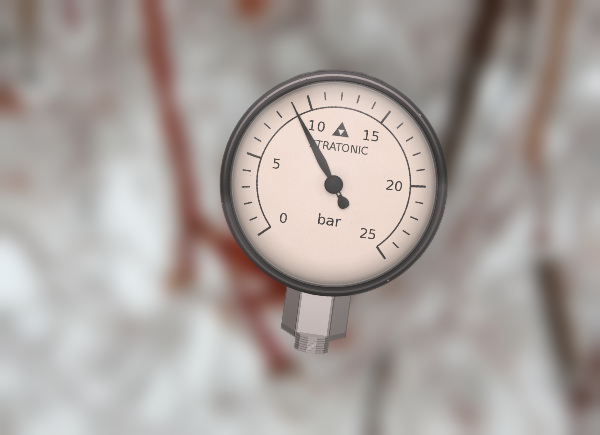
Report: bar 9
